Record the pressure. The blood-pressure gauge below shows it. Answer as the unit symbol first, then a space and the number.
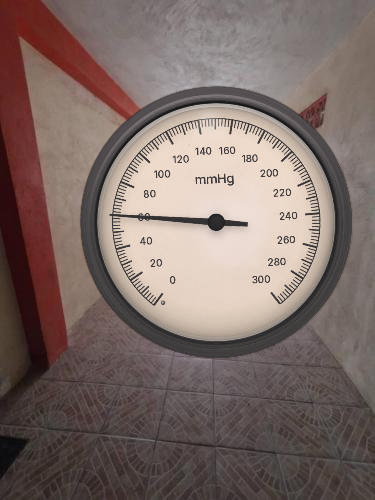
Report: mmHg 60
